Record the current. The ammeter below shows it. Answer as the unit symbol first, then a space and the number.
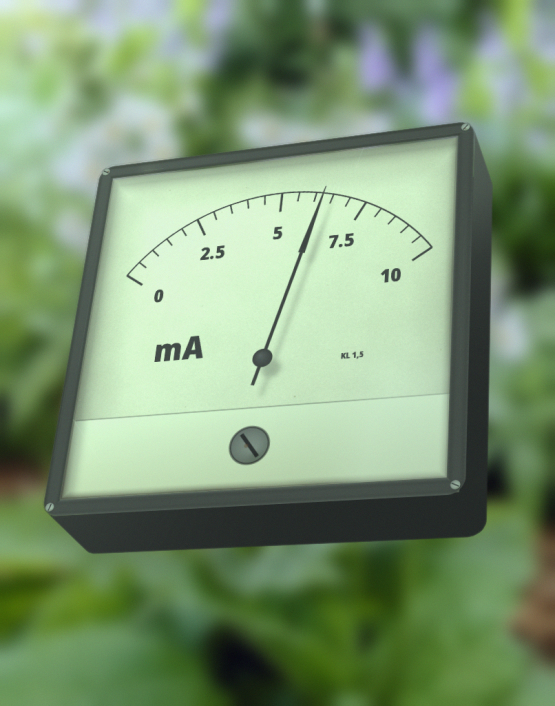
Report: mA 6.25
